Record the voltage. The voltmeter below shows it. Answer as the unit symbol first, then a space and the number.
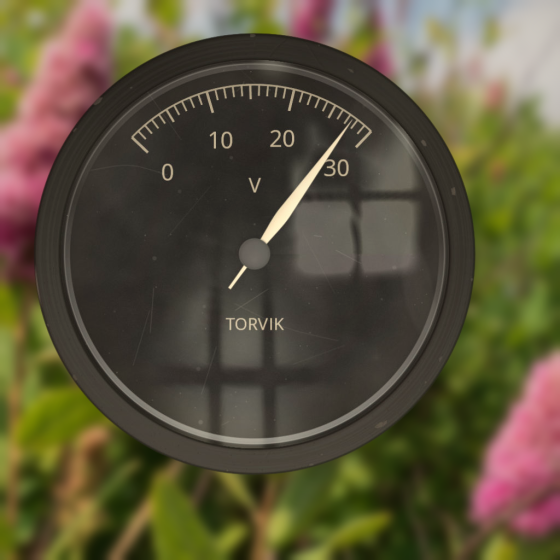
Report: V 27.5
